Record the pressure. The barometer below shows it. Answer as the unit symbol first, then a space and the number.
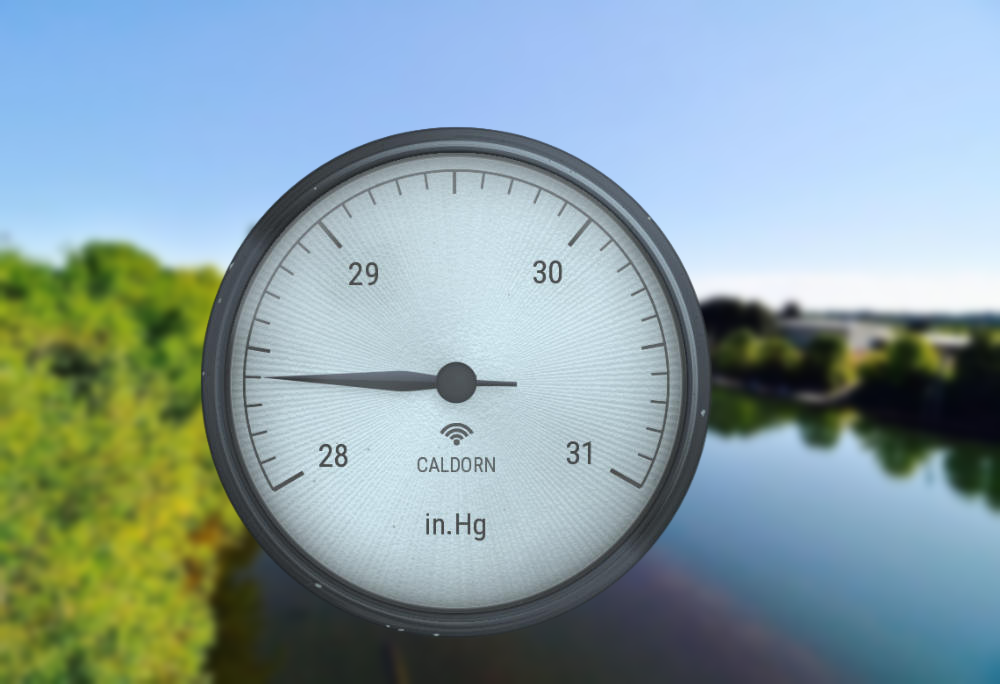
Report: inHg 28.4
